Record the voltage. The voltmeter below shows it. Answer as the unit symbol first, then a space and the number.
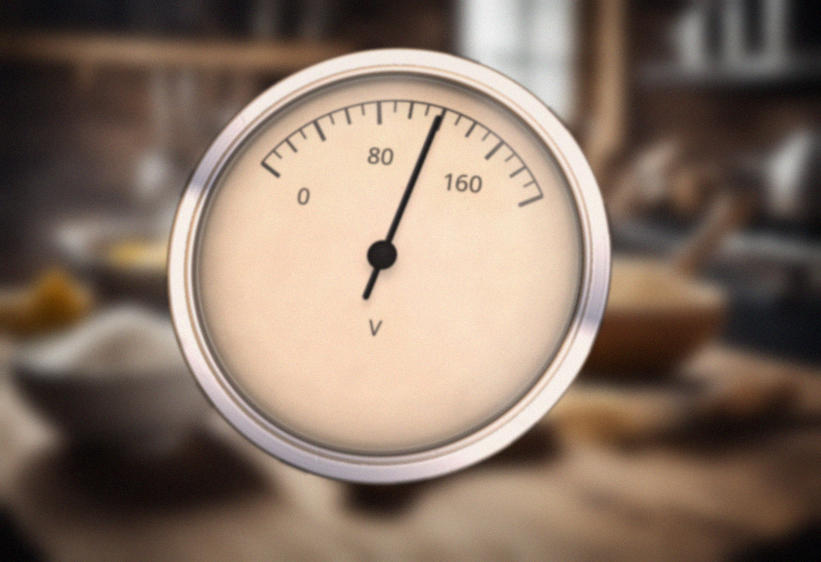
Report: V 120
